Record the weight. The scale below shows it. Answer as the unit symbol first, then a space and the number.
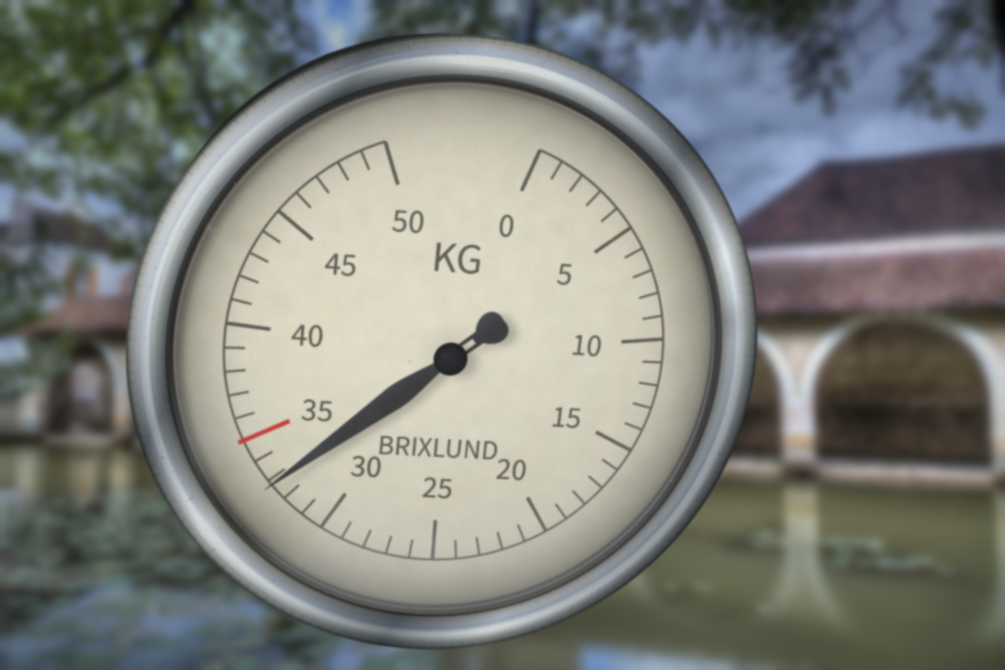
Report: kg 33
